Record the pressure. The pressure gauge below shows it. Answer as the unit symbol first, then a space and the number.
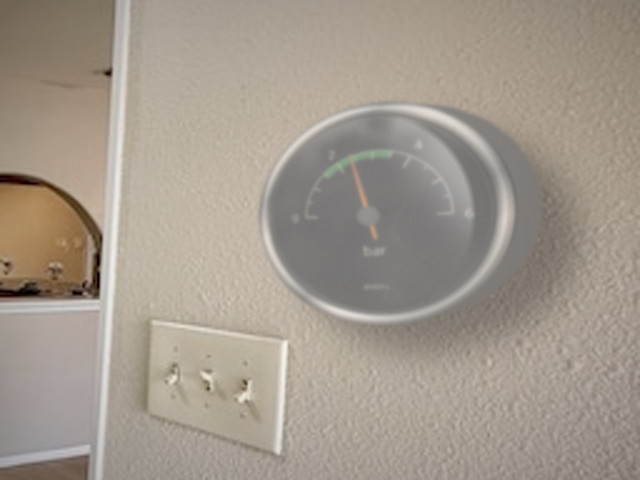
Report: bar 2.5
